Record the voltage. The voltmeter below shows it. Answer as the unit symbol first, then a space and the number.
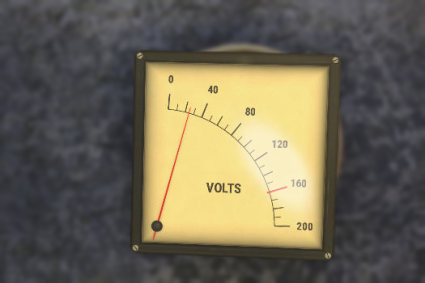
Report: V 25
